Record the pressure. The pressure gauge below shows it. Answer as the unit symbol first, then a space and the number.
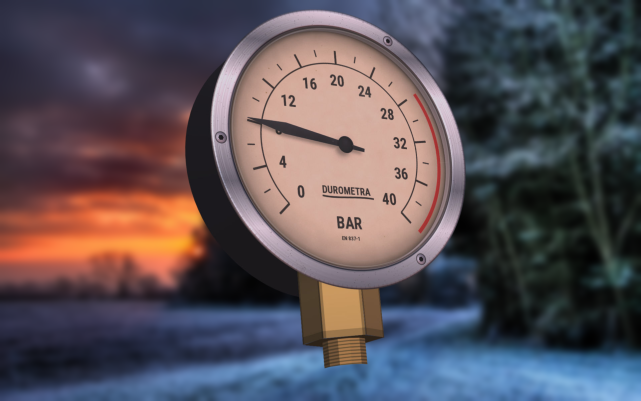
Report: bar 8
